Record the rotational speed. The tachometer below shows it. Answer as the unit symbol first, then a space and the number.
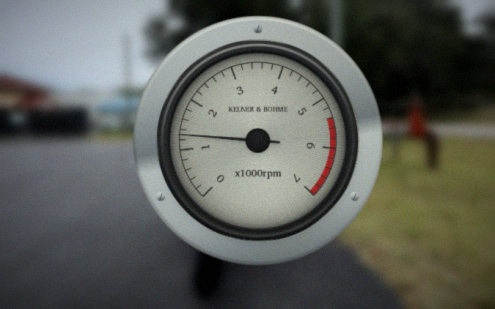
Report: rpm 1300
